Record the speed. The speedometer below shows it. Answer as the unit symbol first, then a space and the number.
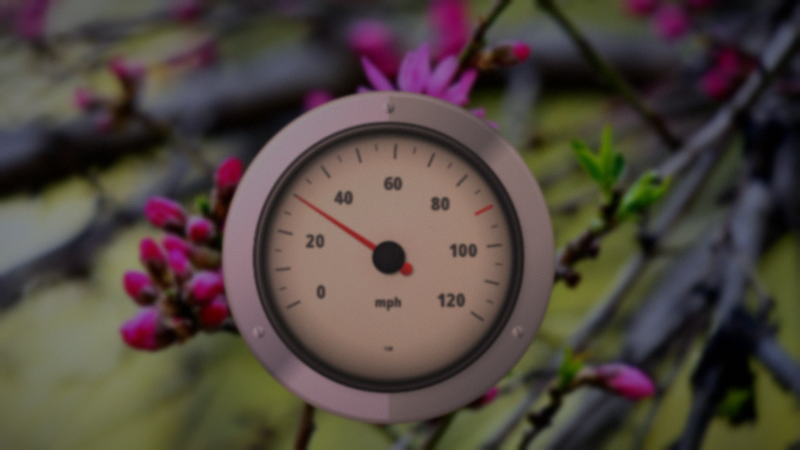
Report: mph 30
